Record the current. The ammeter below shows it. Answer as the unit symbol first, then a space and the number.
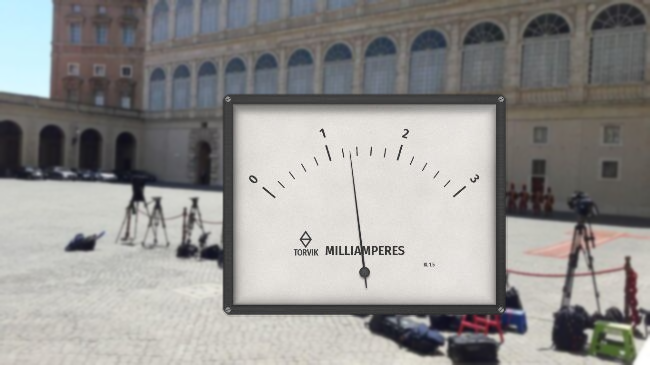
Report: mA 1.3
